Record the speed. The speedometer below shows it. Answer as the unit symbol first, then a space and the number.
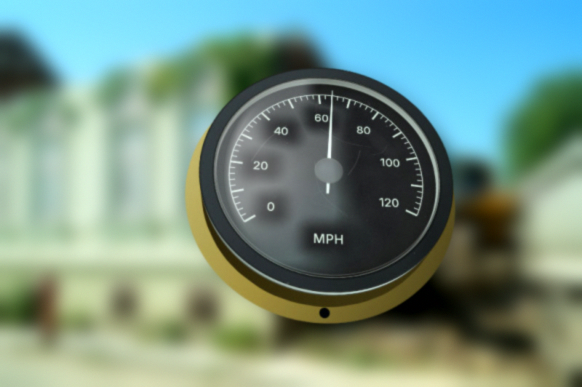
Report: mph 64
